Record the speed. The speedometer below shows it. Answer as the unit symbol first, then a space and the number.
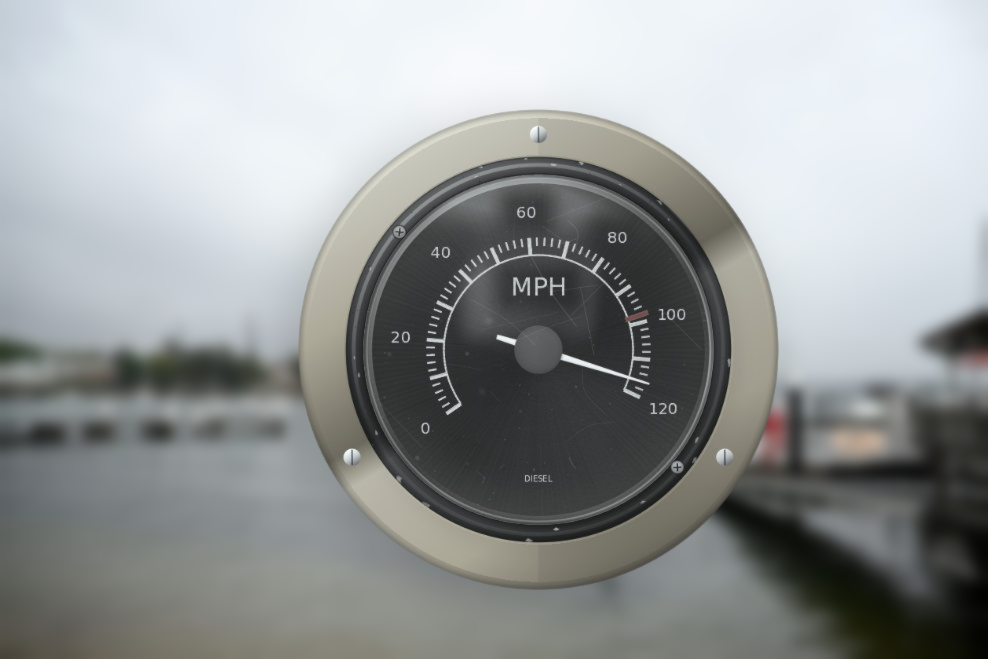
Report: mph 116
